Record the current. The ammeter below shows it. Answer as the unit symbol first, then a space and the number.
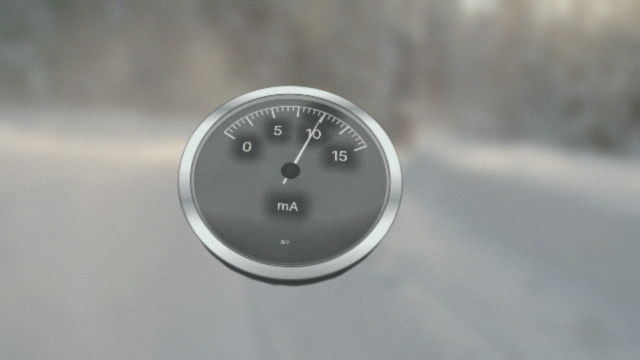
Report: mA 10
